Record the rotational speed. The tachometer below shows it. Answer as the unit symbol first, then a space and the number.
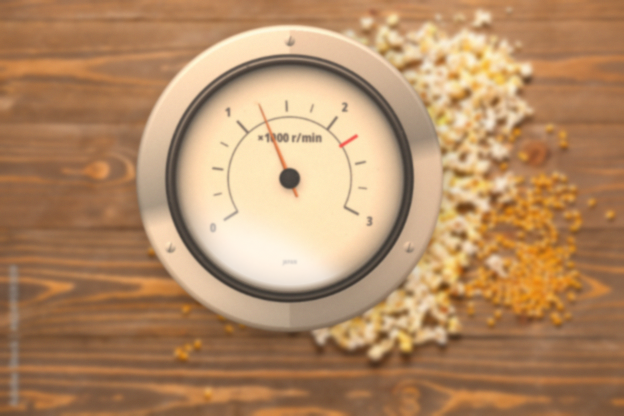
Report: rpm 1250
